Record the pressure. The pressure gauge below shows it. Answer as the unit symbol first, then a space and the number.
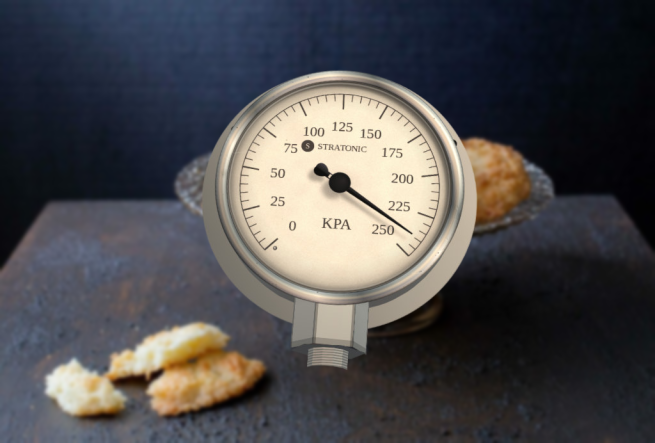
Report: kPa 240
